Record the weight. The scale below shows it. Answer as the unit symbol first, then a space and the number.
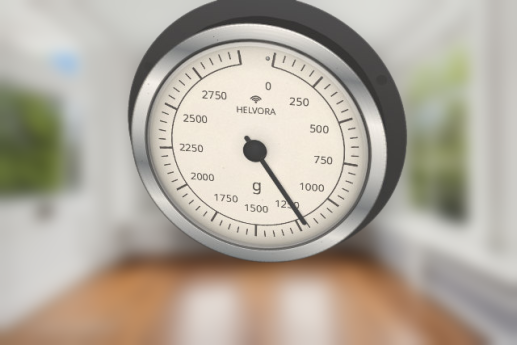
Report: g 1200
